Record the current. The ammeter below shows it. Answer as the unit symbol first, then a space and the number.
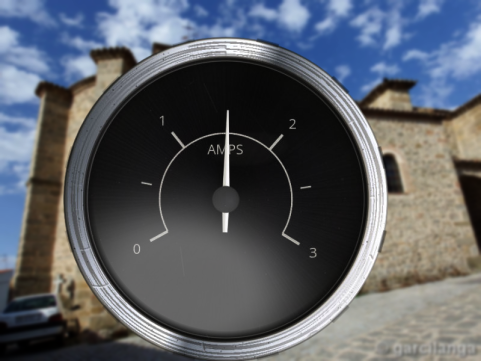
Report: A 1.5
